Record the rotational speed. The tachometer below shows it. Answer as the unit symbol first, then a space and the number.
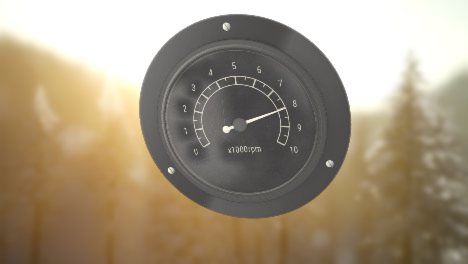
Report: rpm 8000
